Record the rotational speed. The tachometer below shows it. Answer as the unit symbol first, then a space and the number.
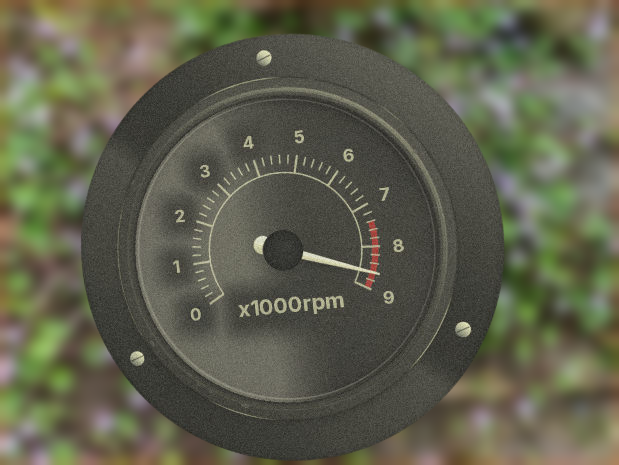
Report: rpm 8600
